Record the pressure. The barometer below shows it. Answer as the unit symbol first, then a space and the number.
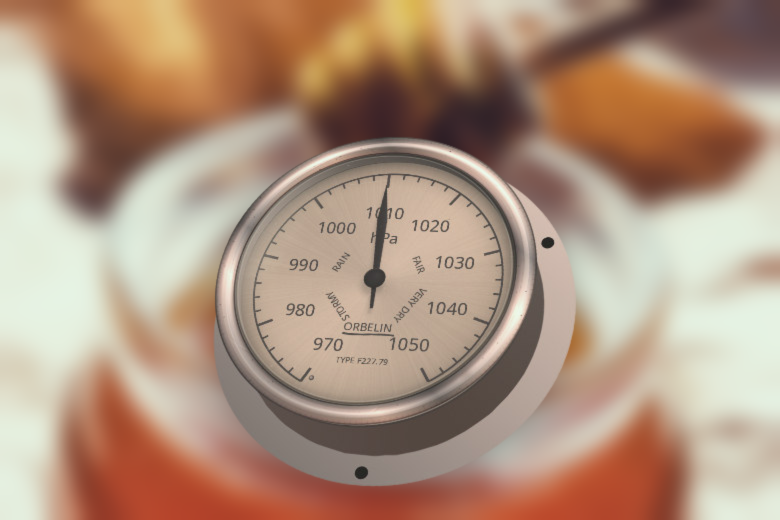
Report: hPa 1010
